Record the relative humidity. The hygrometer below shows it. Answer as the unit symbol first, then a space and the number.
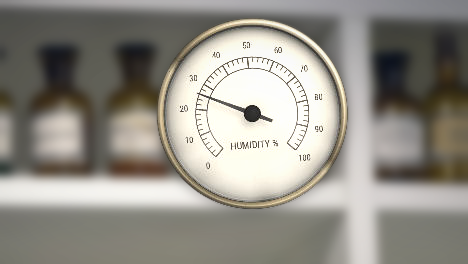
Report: % 26
